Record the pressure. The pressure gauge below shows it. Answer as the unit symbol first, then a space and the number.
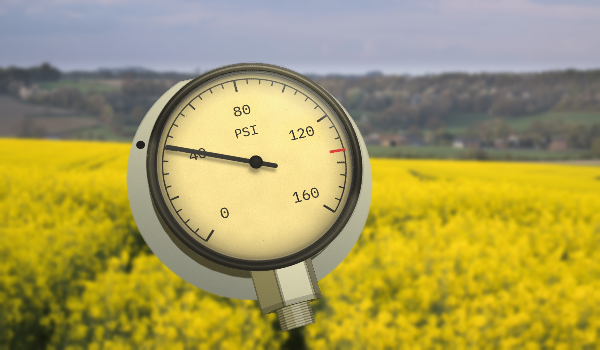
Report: psi 40
